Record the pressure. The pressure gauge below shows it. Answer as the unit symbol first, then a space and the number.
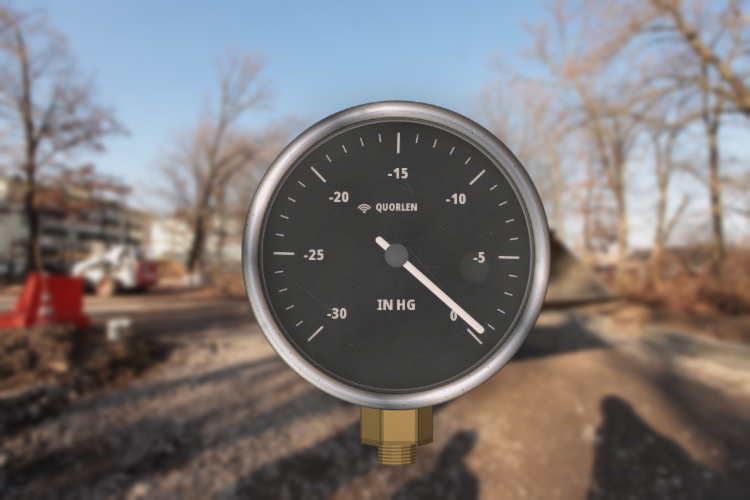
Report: inHg -0.5
